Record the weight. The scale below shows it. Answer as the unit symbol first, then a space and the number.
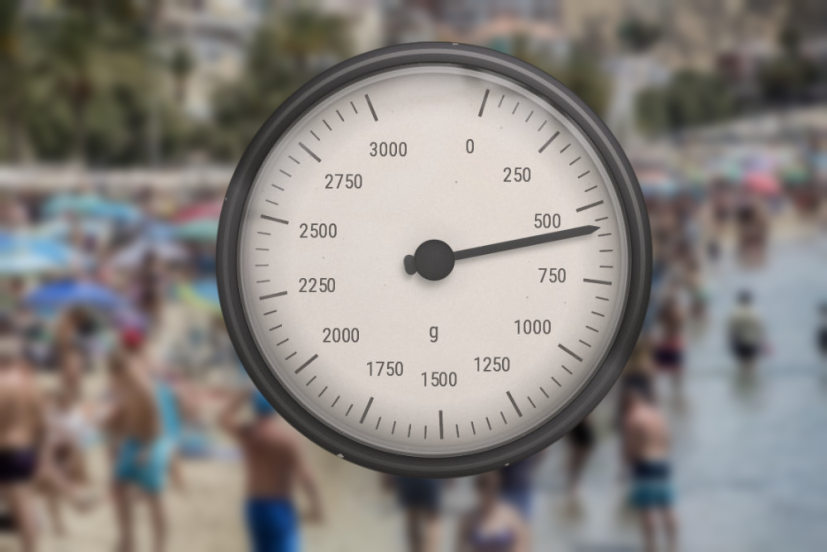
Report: g 575
